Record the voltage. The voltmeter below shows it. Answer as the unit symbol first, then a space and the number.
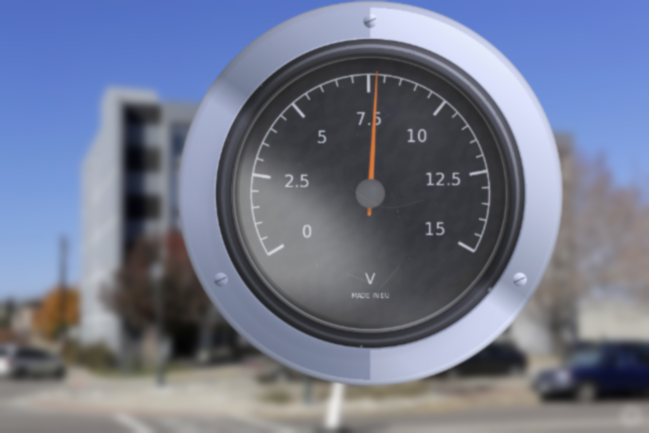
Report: V 7.75
